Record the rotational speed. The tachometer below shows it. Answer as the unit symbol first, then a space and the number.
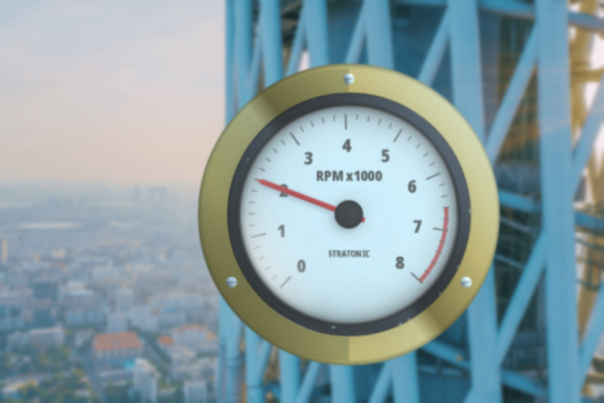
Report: rpm 2000
